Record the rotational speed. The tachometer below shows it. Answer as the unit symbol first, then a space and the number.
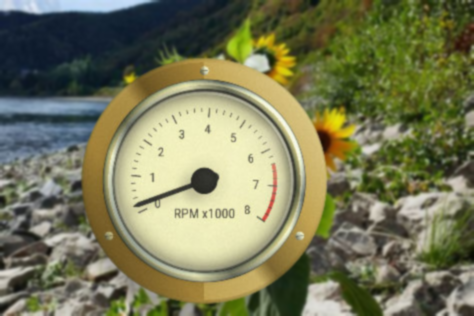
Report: rpm 200
